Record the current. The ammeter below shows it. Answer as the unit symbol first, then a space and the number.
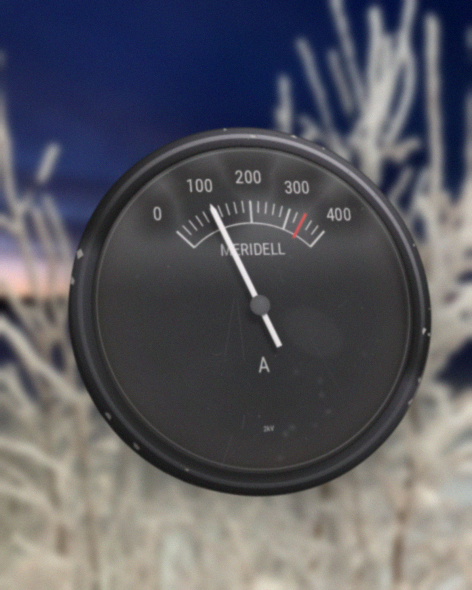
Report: A 100
